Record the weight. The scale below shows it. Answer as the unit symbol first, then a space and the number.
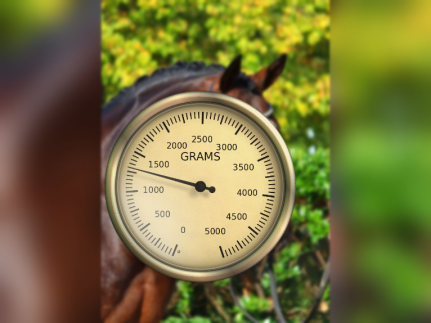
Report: g 1300
